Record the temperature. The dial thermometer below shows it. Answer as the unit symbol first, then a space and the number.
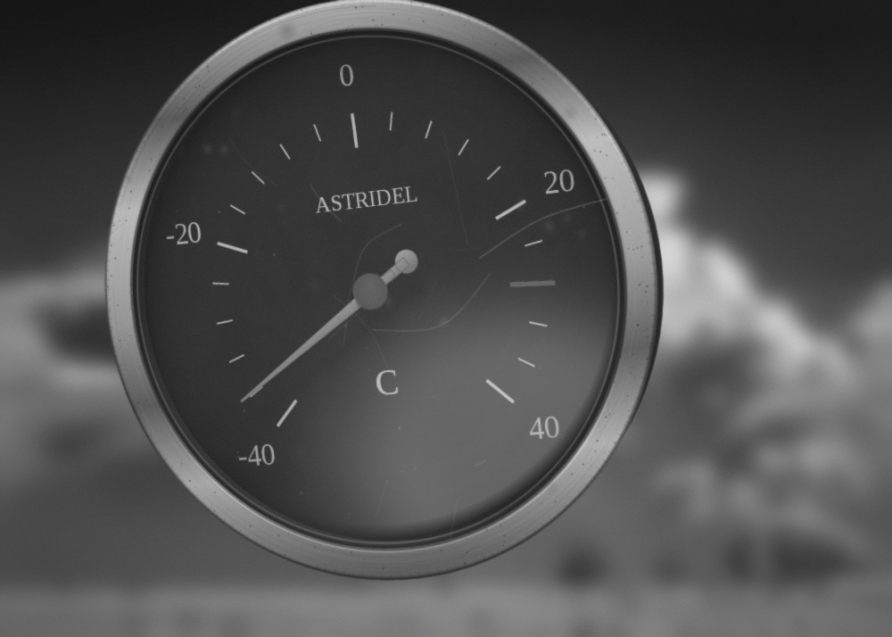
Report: °C -36
